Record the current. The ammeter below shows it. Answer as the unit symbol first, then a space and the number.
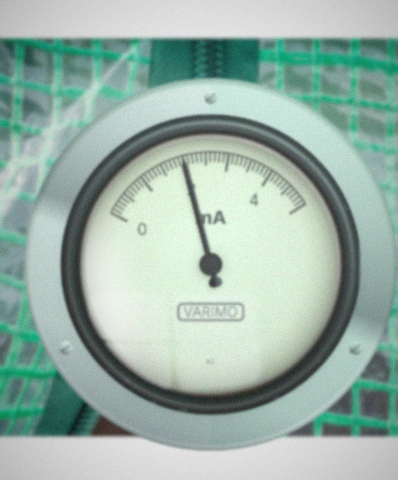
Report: mA 2
